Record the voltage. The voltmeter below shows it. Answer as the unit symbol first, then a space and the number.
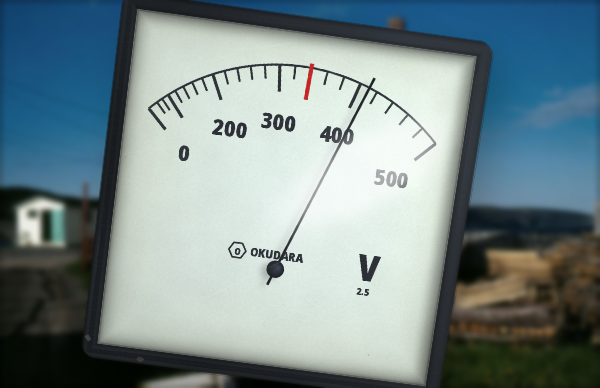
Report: V 410
